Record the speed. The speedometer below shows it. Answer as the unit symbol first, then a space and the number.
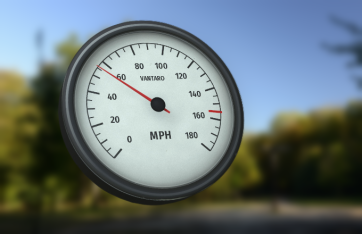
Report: mph 55
